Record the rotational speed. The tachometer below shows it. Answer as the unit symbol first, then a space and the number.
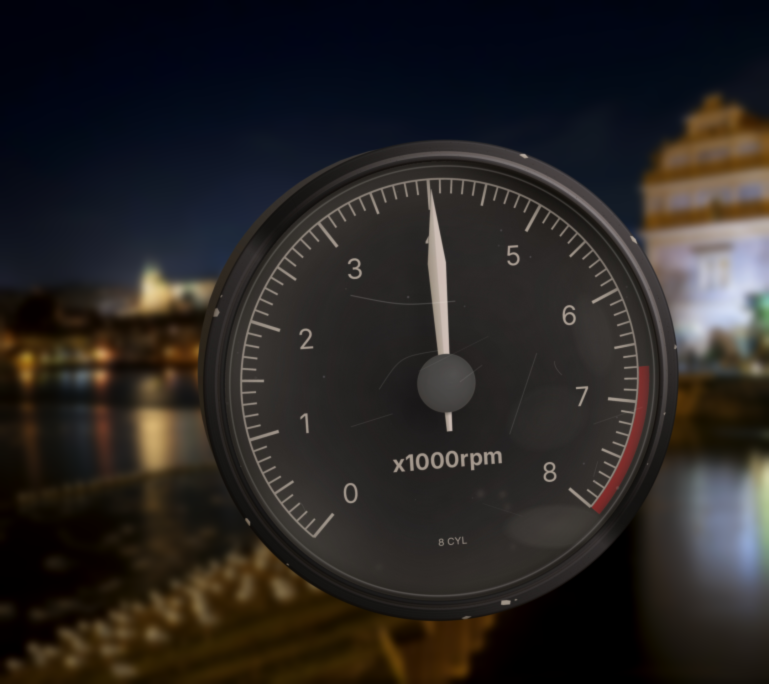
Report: rpm 4000
